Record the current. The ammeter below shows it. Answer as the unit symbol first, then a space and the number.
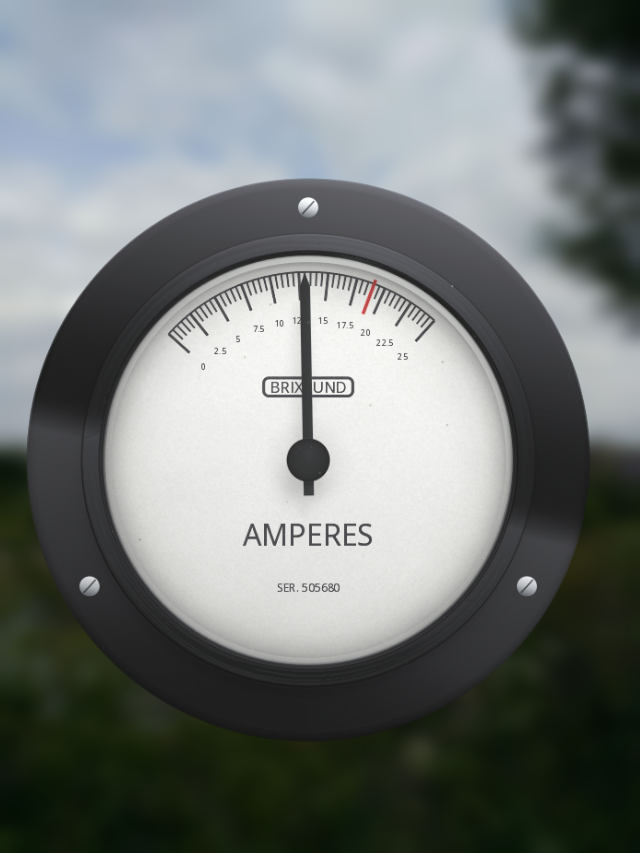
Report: A 13
